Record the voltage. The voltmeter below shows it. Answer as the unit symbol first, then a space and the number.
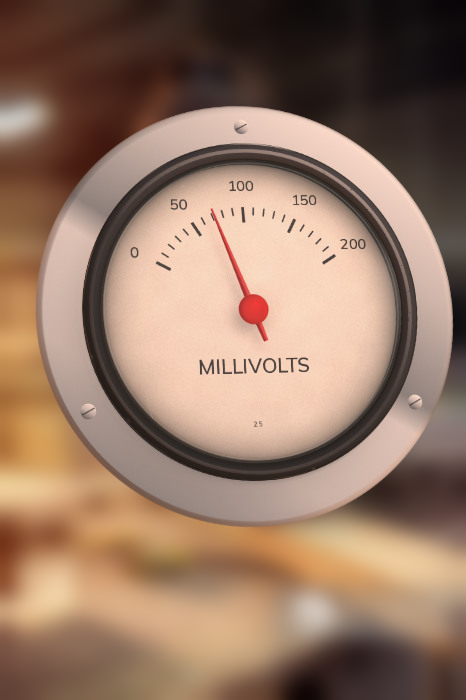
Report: mV 70
